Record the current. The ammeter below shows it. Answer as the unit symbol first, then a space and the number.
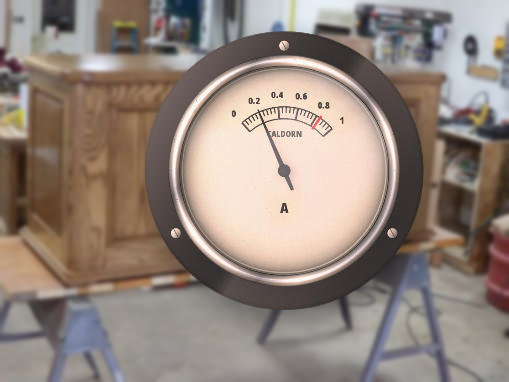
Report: A 0.2
